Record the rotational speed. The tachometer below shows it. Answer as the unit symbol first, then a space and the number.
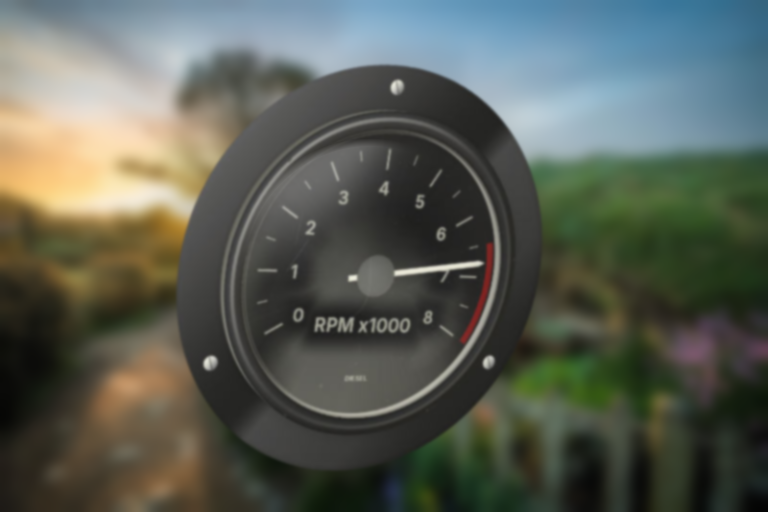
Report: rpm 6750
